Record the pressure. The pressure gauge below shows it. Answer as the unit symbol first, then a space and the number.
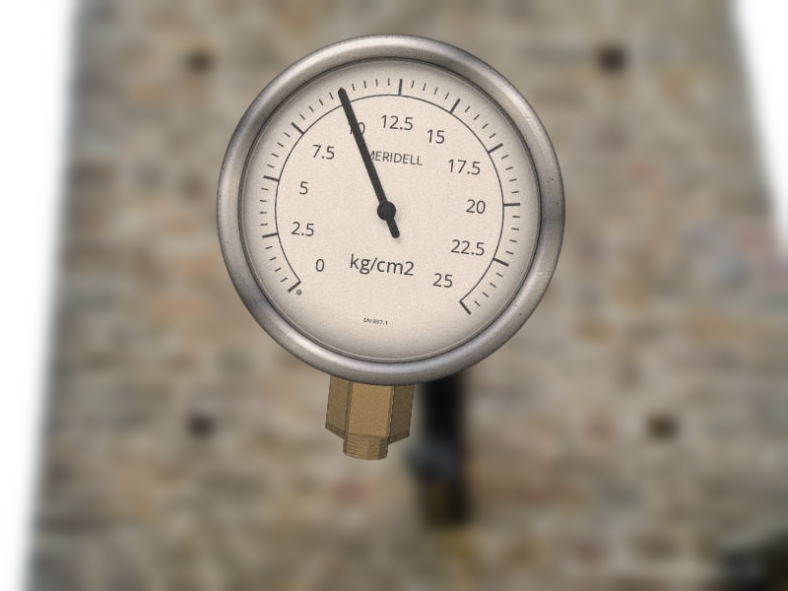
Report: kg/cm² 10
